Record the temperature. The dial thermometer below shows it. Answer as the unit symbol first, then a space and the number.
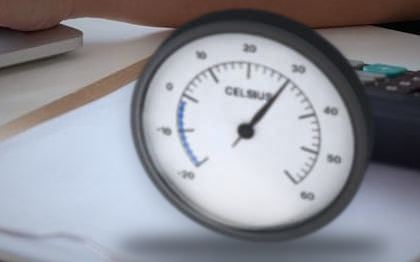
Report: °C 30
